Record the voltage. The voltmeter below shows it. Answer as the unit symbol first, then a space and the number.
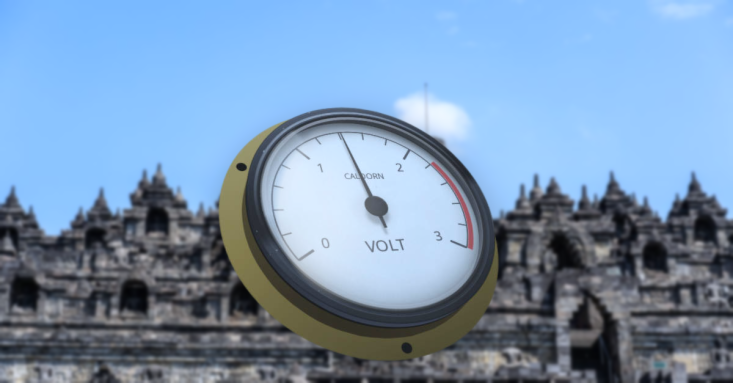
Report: V 1.4
